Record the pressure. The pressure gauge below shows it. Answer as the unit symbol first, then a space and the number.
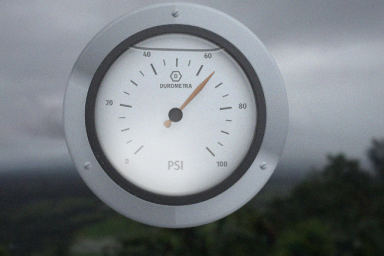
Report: psi 65
